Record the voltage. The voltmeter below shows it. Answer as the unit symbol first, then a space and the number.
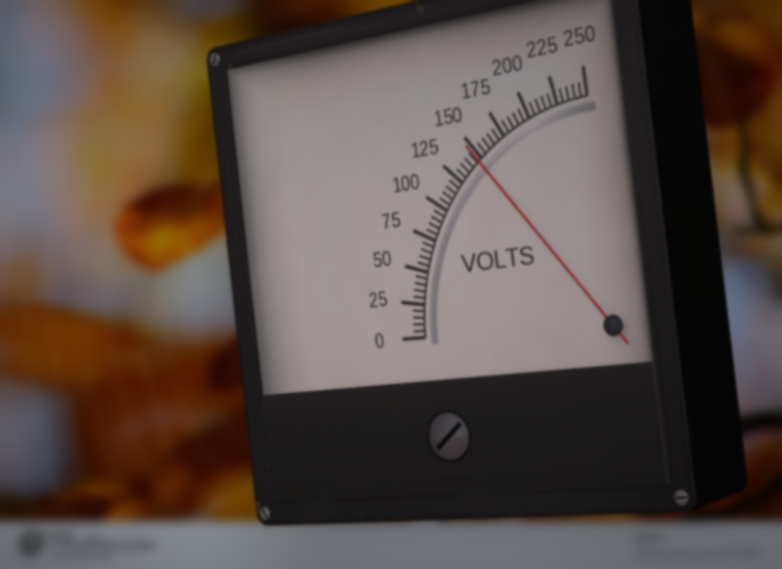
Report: V 150
